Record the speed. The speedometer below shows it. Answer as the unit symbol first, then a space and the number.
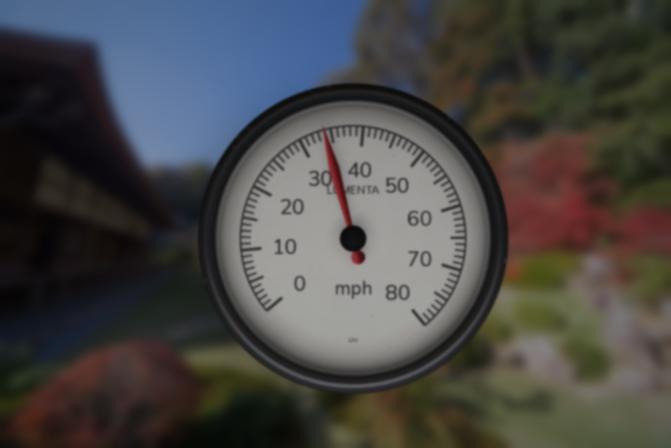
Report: mph 34
